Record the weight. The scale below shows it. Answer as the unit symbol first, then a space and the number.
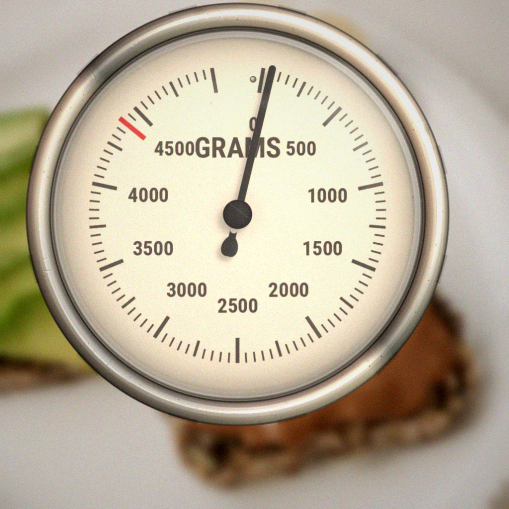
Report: g 50
